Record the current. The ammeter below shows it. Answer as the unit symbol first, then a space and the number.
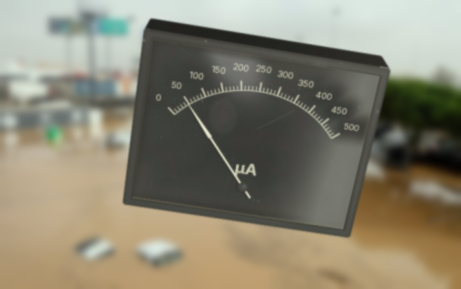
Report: µA 50
